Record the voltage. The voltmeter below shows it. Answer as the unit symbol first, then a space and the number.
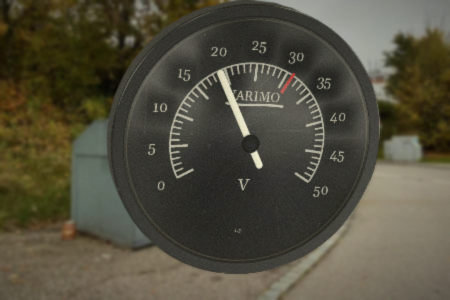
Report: V 19
